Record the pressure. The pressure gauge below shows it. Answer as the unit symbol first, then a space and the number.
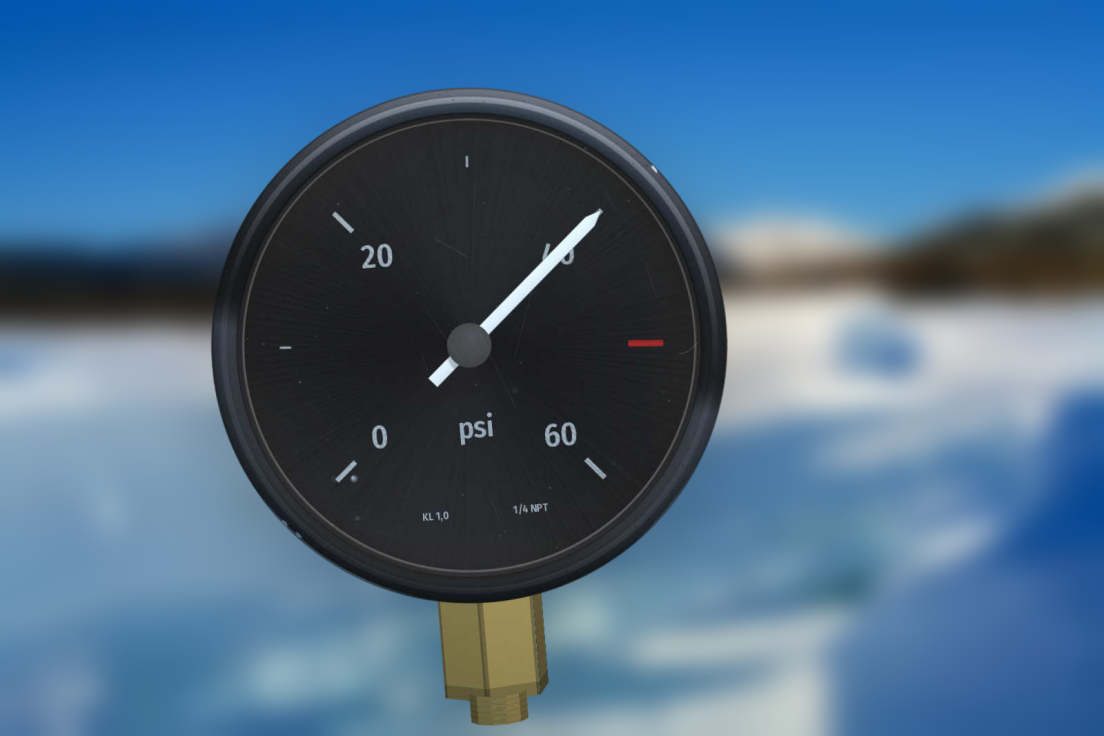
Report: psi 40
